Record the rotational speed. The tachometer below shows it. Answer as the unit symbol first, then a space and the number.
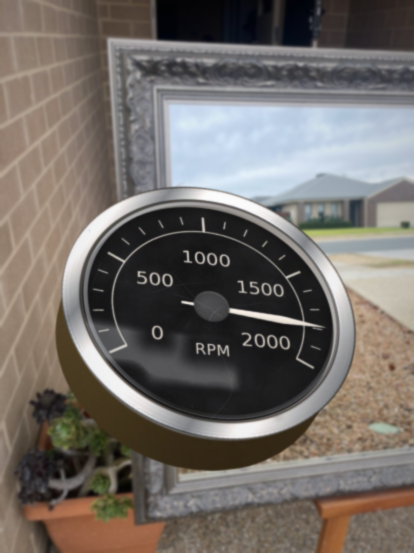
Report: rpm 1800
